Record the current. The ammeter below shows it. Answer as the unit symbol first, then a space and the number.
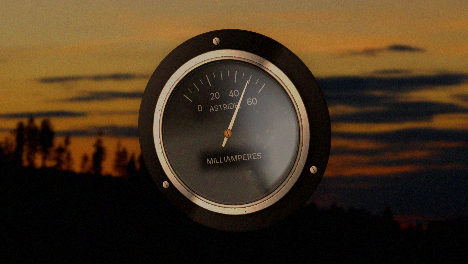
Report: mA 50
